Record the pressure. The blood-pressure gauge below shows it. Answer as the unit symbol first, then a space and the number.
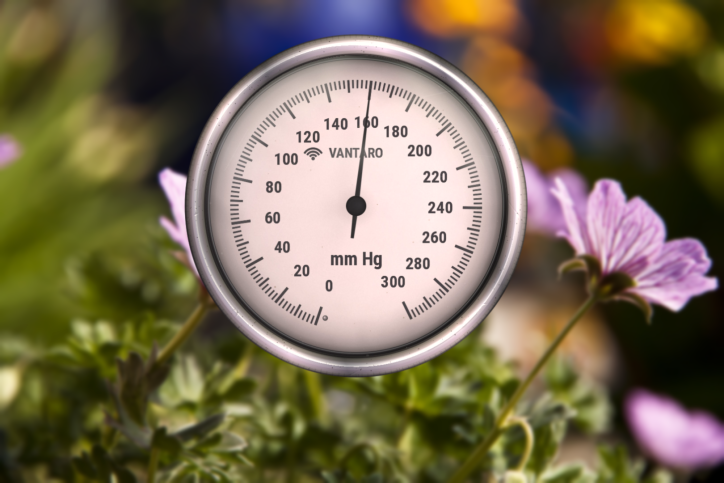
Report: mmHg 160
